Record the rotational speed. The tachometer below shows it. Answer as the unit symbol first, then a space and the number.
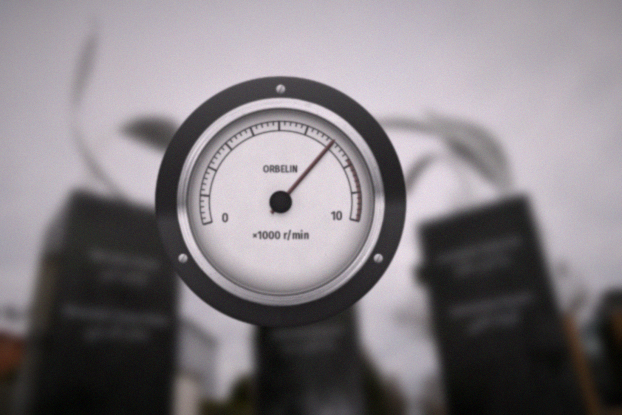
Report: rpm 7000
